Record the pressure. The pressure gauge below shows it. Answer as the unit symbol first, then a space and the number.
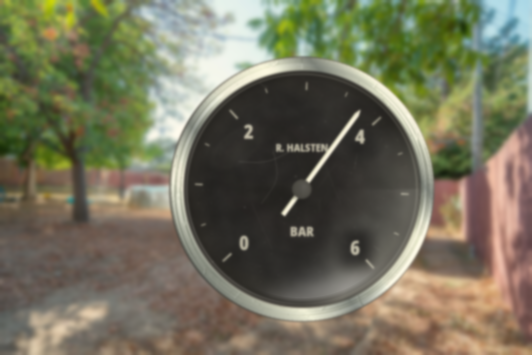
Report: bar 3.75
